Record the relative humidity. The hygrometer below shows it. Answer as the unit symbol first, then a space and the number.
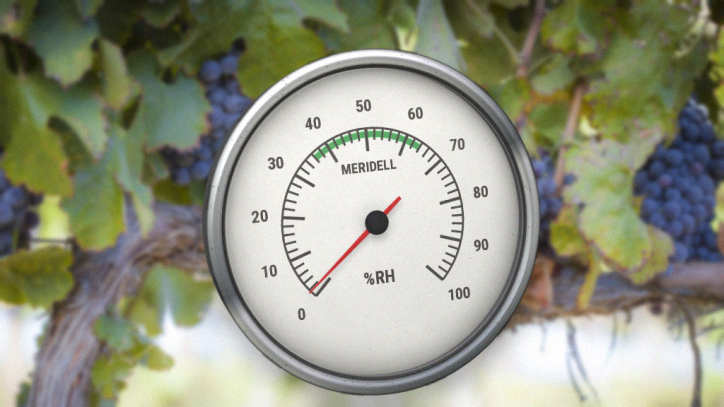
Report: % 2
